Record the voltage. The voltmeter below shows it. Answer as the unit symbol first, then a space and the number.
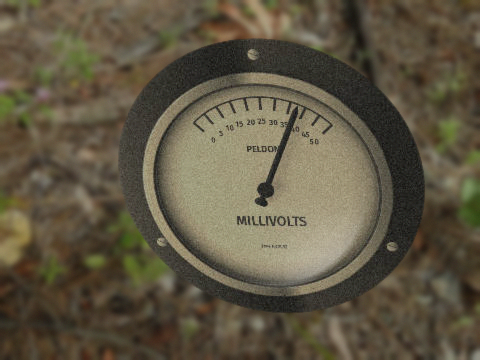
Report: mV 37.5
